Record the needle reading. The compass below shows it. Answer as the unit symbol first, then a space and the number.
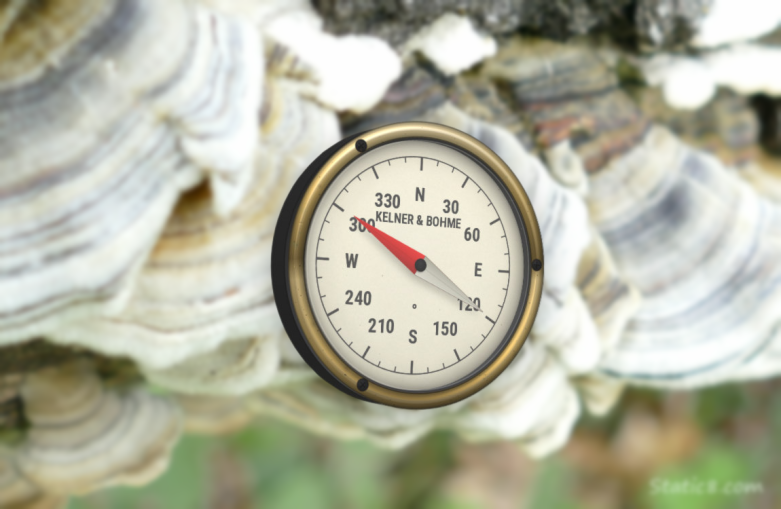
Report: ° 300
